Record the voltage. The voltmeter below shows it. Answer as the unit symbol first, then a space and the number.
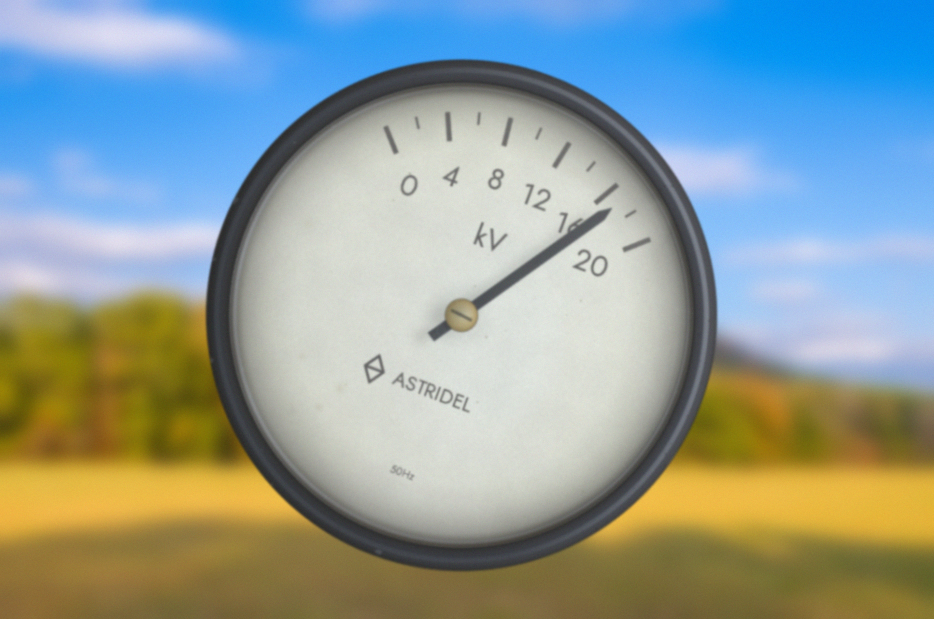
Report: kV 17
